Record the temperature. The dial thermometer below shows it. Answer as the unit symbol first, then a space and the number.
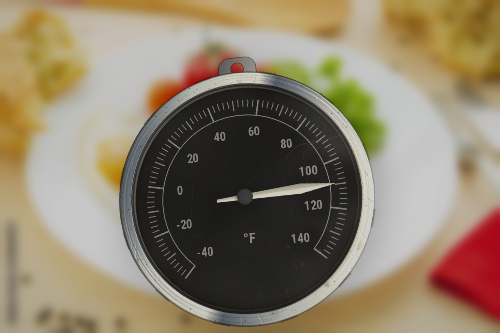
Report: °F 110
